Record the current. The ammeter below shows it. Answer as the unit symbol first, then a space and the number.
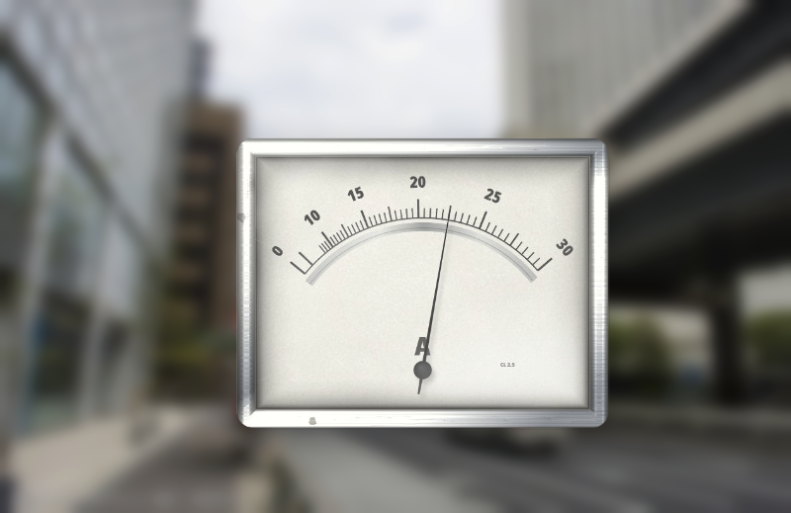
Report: A 22.5
